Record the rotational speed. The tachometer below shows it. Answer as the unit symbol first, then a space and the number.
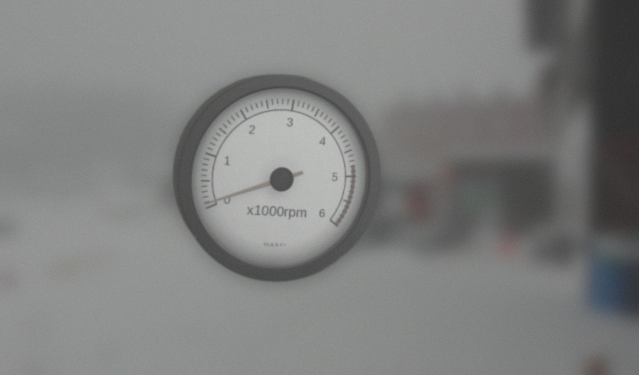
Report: rpm 100
